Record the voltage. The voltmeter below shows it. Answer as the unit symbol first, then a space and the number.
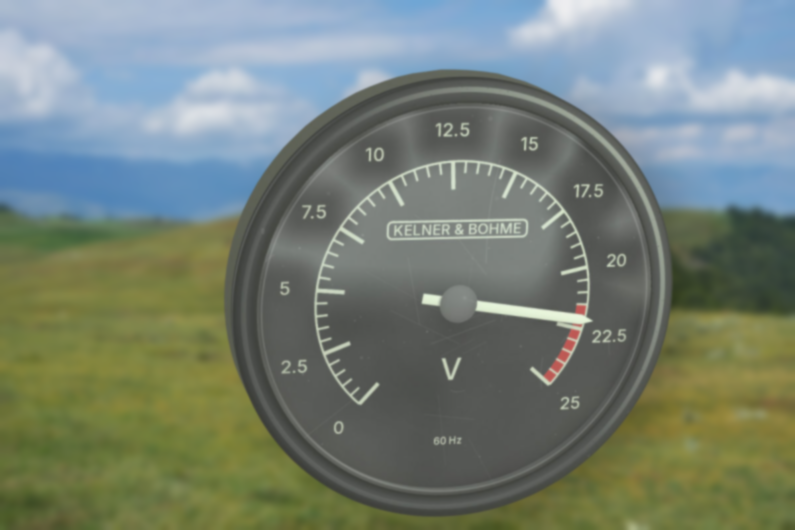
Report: V 22
